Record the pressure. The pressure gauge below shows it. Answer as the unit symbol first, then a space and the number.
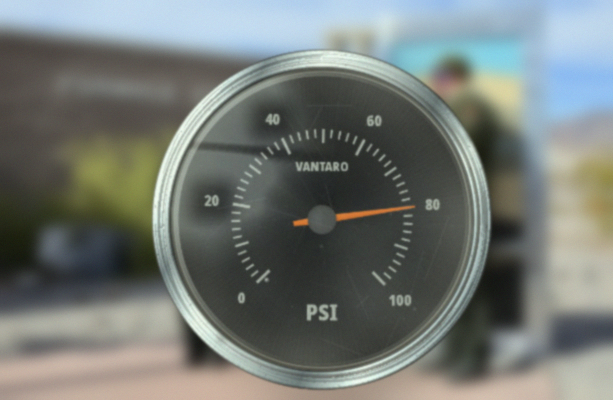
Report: psi 80
